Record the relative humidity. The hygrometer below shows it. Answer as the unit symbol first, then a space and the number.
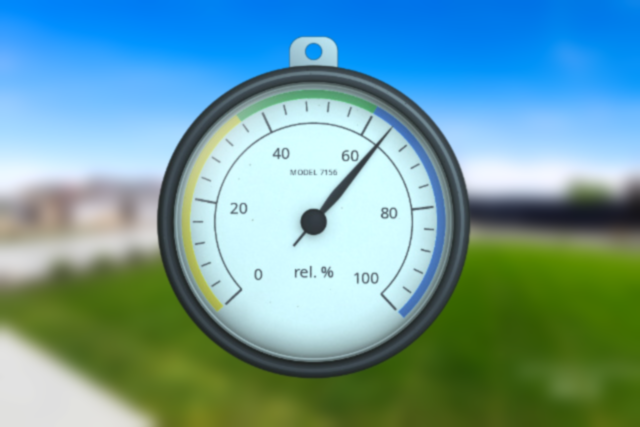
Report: % 64
